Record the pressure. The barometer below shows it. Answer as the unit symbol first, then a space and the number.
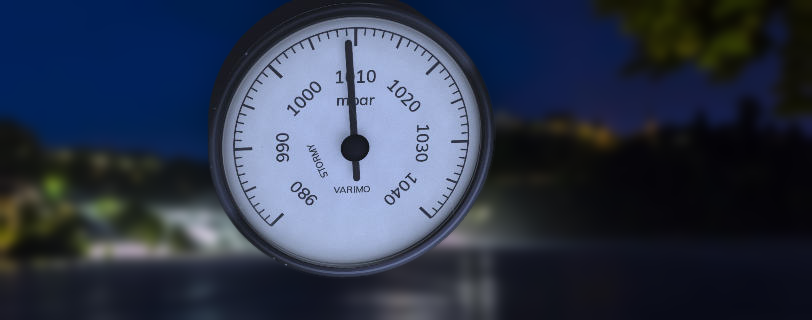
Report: mbar 1009
